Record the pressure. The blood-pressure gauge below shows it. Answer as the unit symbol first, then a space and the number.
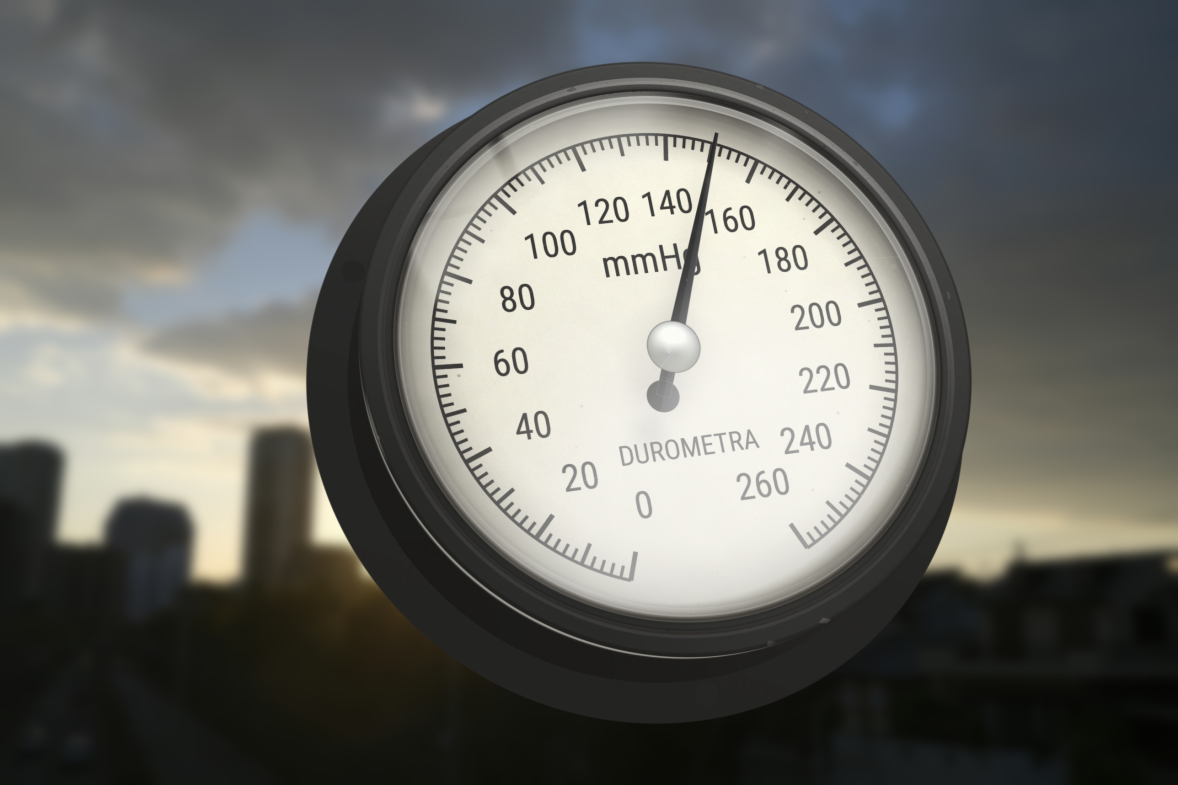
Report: mmHg 150
